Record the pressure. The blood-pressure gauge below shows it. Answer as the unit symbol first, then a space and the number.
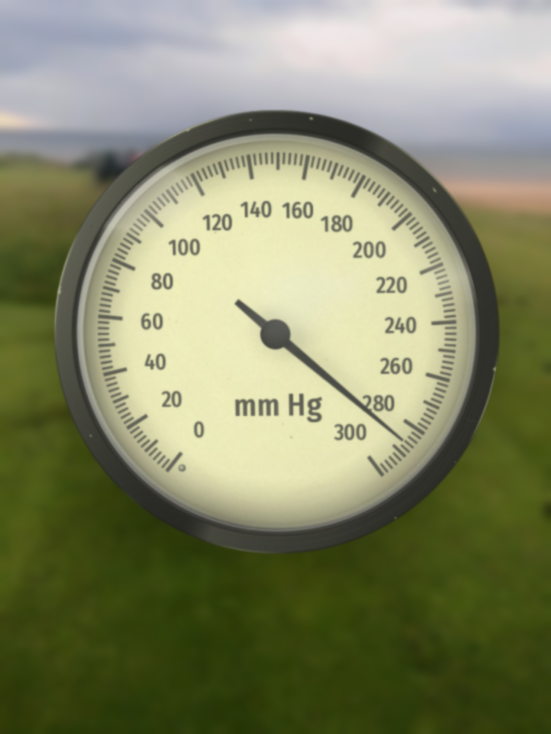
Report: mmHg 286
